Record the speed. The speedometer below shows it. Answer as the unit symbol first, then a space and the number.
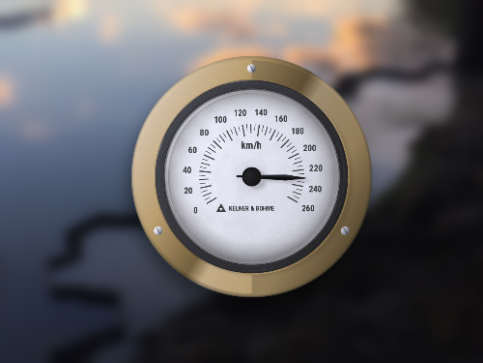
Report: km/h 230
